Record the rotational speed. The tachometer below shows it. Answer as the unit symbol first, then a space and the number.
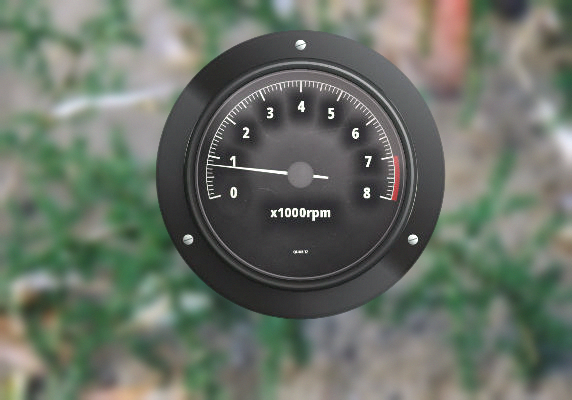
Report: rpm 800
